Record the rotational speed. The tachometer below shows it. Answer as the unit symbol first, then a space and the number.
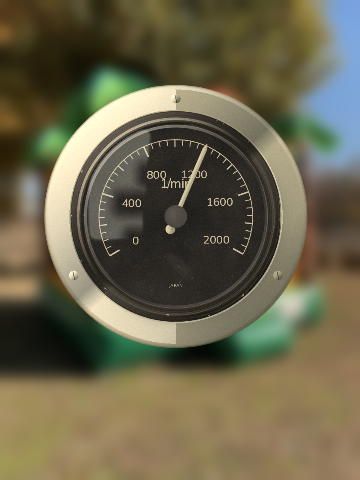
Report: rpm 1200
